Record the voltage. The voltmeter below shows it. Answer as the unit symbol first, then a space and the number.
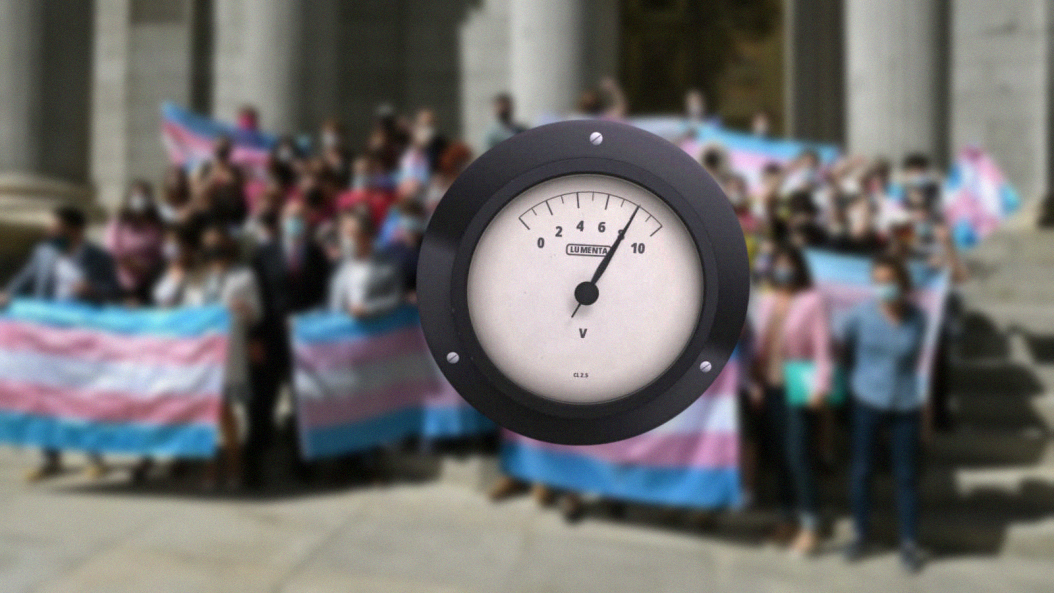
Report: V 8
